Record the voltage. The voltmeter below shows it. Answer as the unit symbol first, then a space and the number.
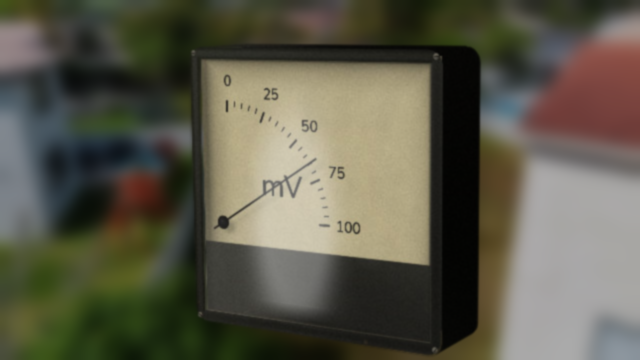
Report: mV 65
